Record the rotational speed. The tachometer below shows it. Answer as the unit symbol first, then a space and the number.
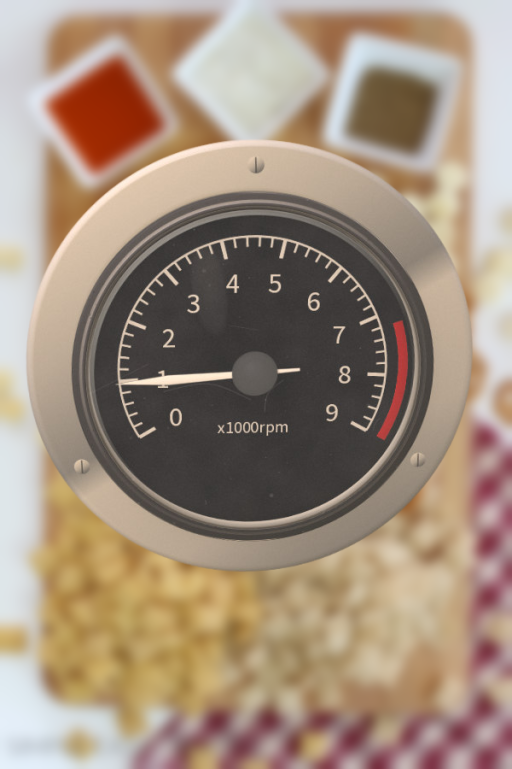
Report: rpm 1000
